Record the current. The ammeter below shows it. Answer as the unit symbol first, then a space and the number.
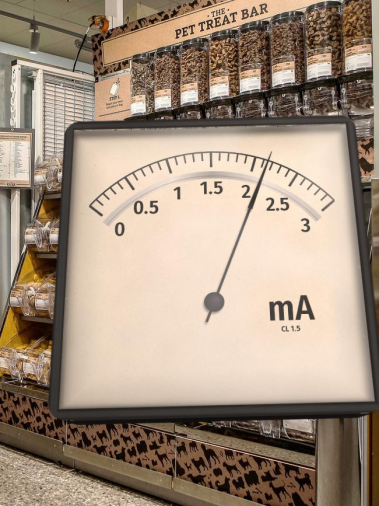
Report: mA 2.15
